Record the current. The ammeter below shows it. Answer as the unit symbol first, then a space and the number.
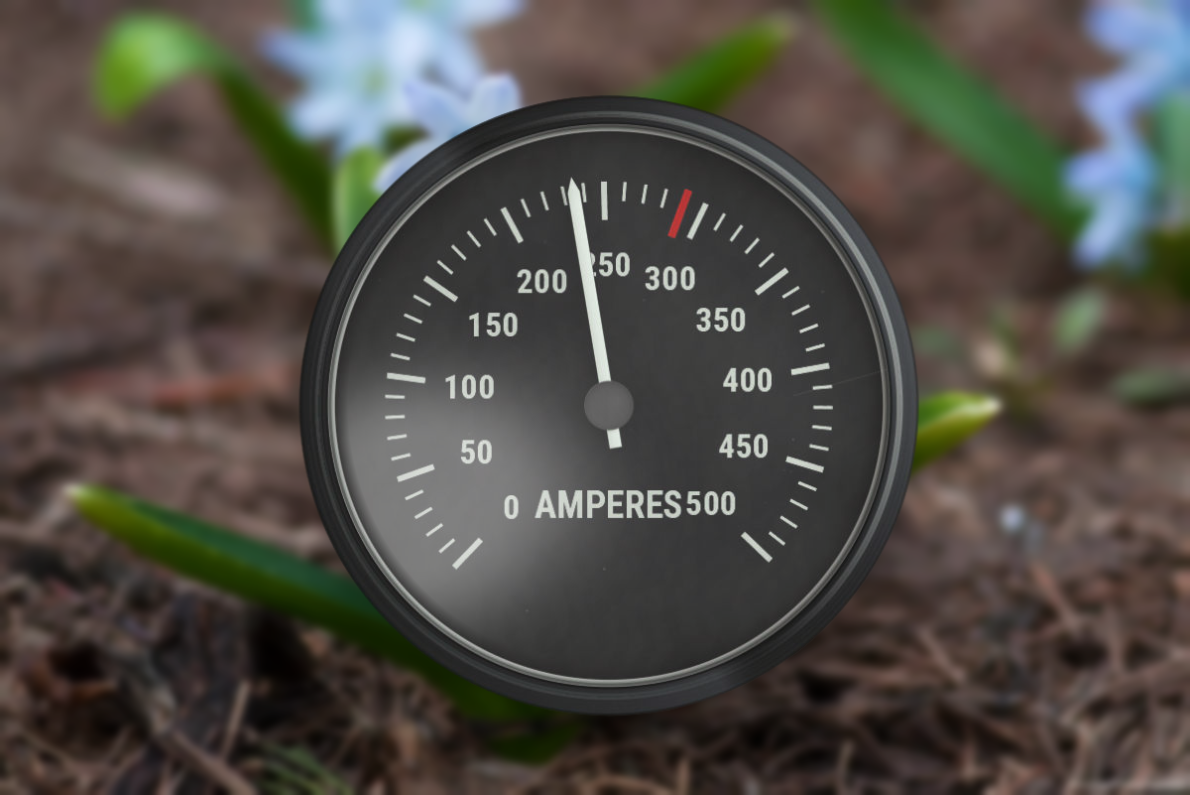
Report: A 235
